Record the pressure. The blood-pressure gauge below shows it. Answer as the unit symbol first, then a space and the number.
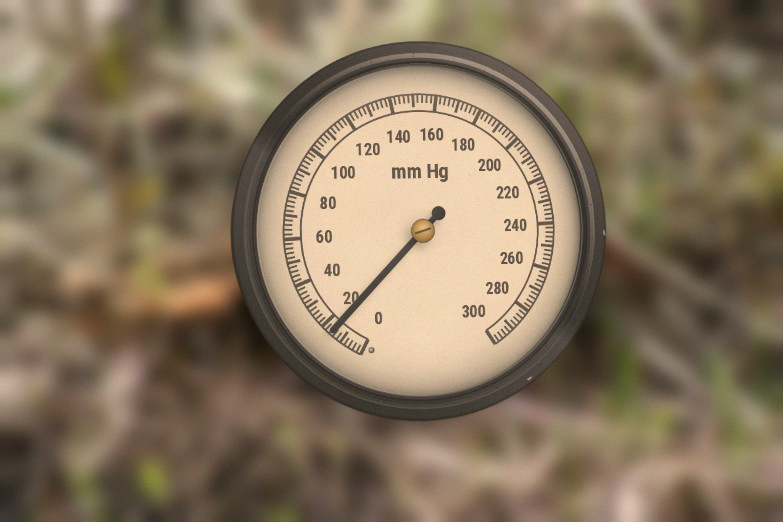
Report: mmHg 16
